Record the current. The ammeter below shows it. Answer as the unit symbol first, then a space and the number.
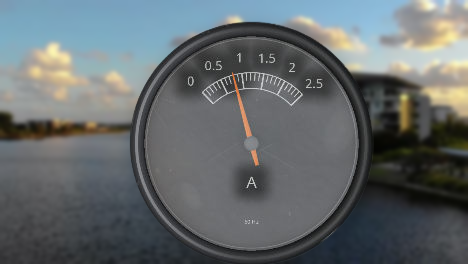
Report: A 0.8
